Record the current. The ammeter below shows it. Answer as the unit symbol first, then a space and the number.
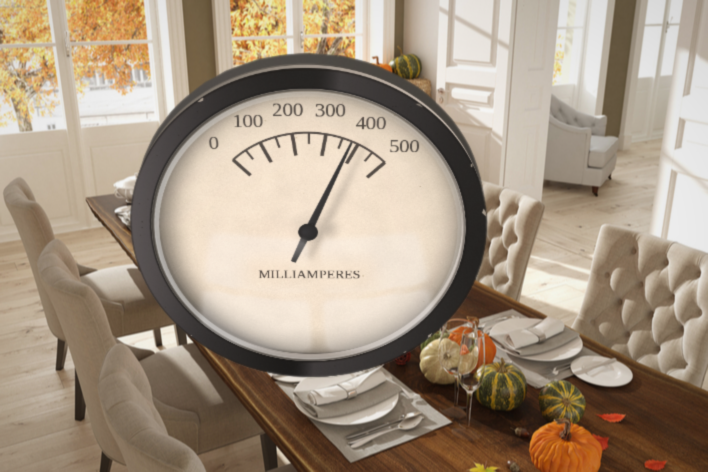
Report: mA 375
